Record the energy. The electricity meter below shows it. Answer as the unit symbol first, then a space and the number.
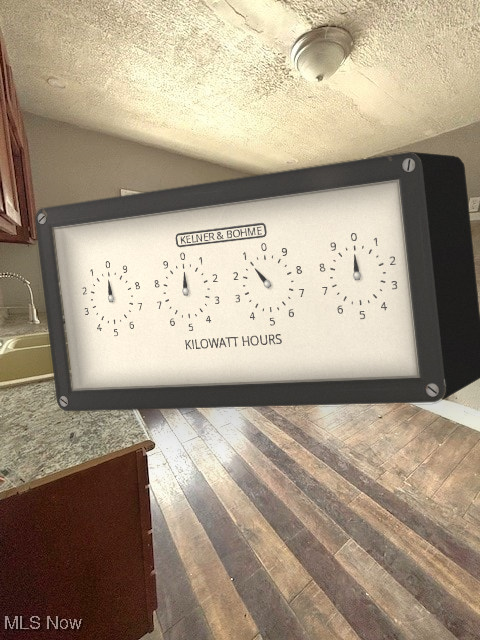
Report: kWh 10
